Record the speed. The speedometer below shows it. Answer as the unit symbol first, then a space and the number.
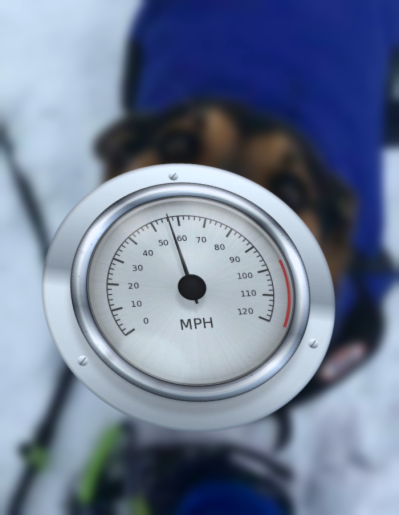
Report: mph 56
